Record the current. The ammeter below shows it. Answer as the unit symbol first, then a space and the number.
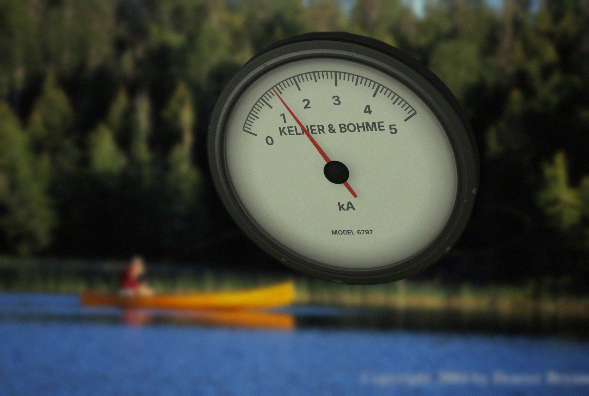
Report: kA 1.5
